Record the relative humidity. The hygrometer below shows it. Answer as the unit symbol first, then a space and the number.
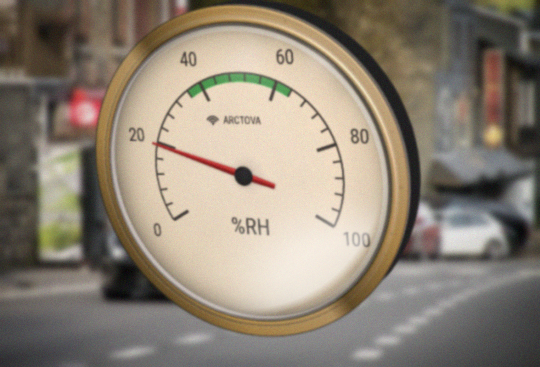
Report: % 20
